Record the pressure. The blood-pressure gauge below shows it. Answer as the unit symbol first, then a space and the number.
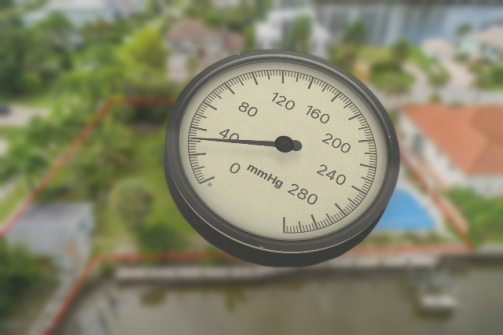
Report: mmHg 30
